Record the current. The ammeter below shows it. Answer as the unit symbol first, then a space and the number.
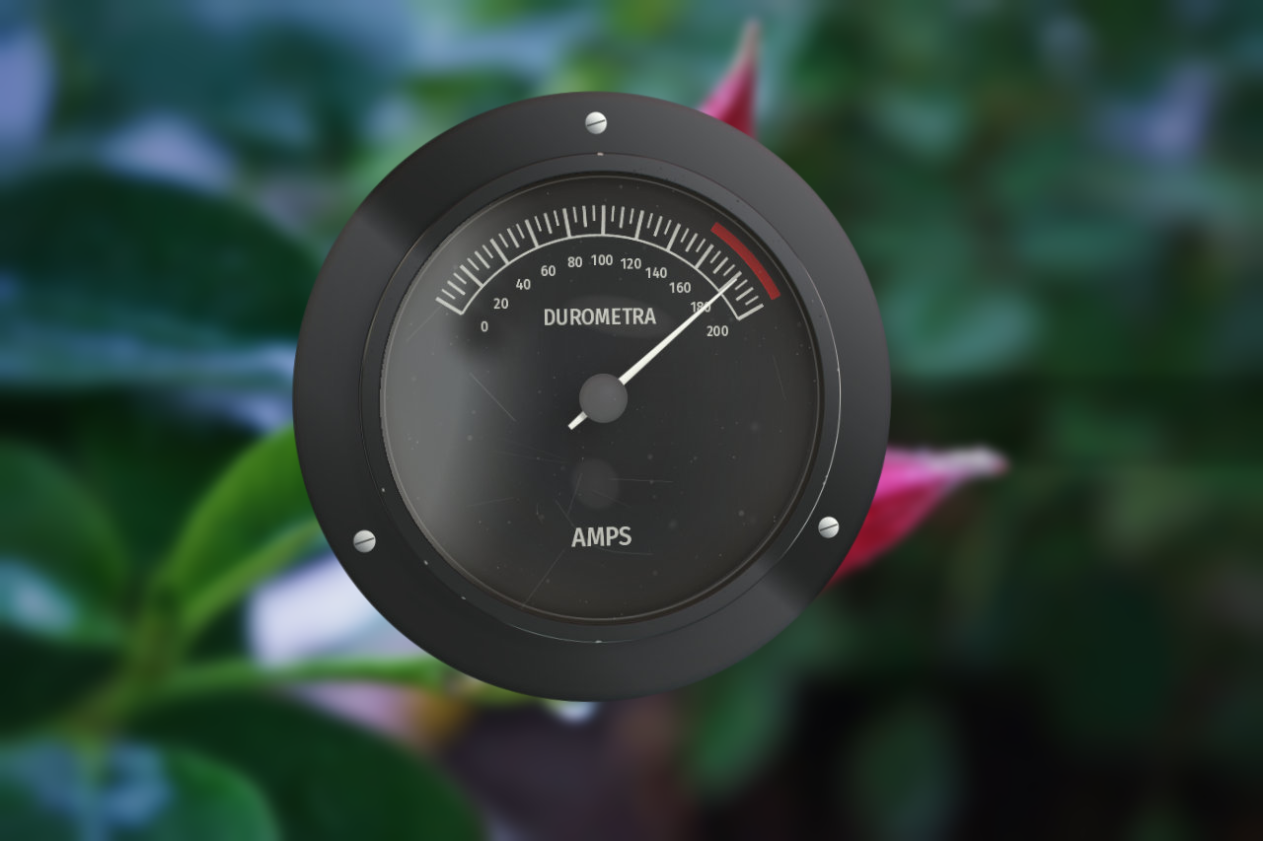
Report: A 180
